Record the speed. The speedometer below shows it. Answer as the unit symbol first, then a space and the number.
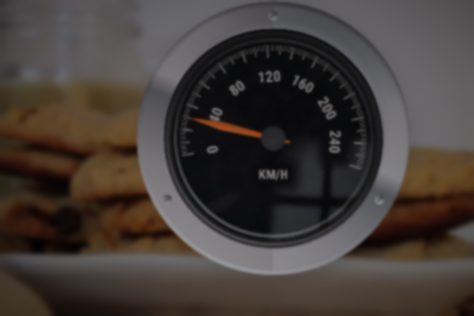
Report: km/h 30
